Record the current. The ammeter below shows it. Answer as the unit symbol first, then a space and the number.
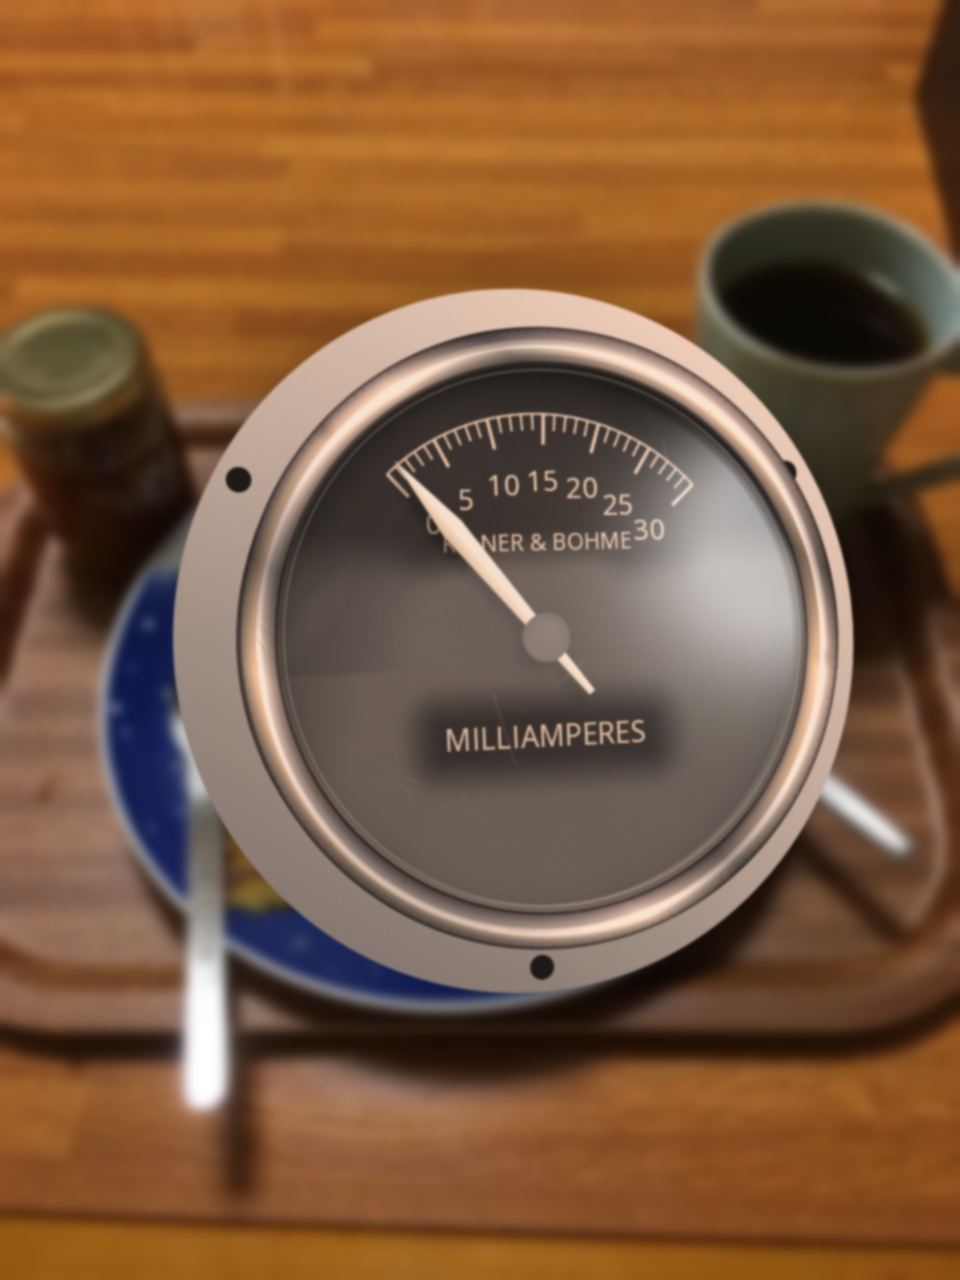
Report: mA 1
